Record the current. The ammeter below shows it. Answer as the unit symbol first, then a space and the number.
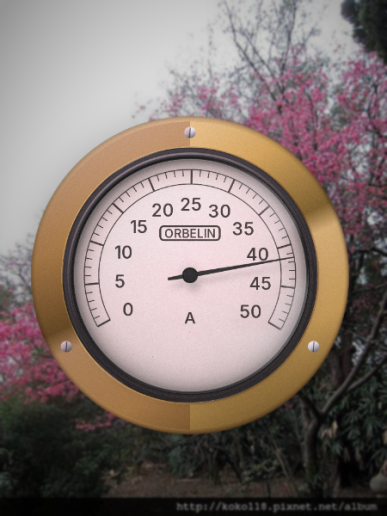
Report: A 41.5
